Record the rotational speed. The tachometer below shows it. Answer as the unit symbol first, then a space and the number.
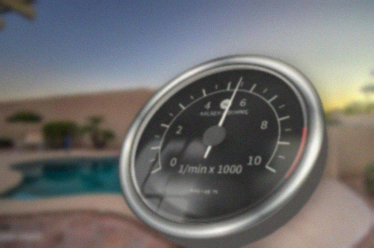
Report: rpm 5500
